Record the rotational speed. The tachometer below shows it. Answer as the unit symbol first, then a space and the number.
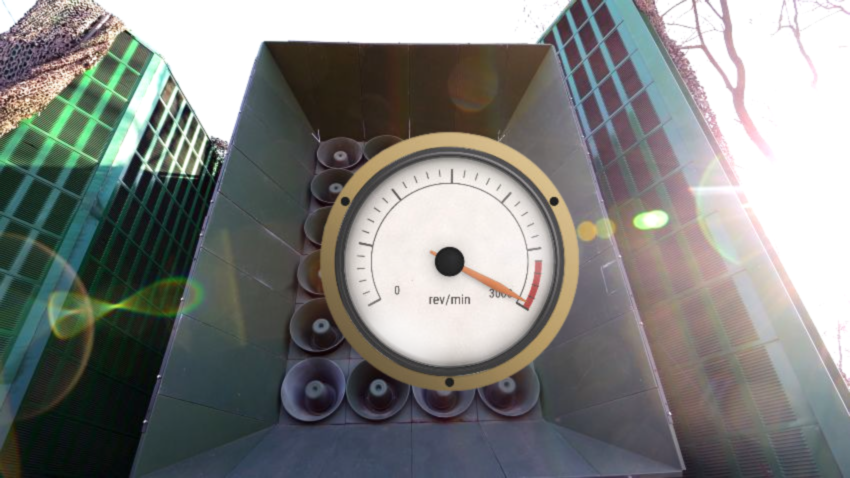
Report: rpm 2950
